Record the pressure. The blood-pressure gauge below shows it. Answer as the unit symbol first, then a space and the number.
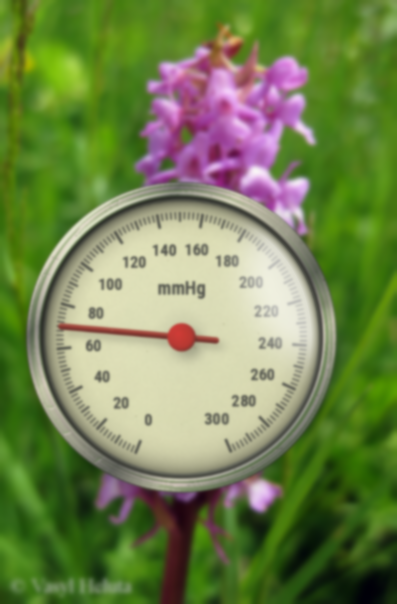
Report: mmHg 70
